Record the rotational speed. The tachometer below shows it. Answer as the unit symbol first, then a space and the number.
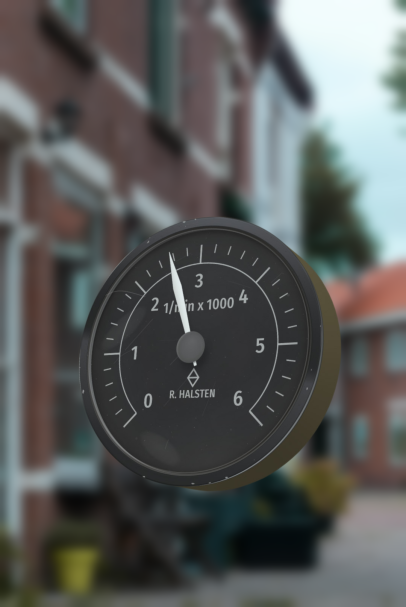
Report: rpm 2600
